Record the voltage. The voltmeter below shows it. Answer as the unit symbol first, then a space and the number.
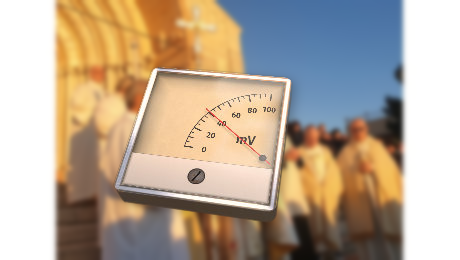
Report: mV 40
